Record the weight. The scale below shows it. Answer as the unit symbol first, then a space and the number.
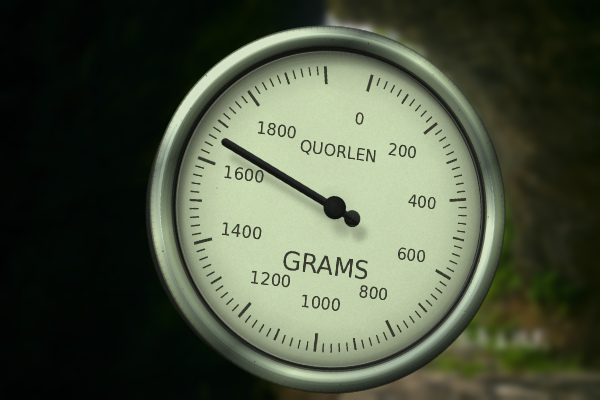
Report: g 1660
